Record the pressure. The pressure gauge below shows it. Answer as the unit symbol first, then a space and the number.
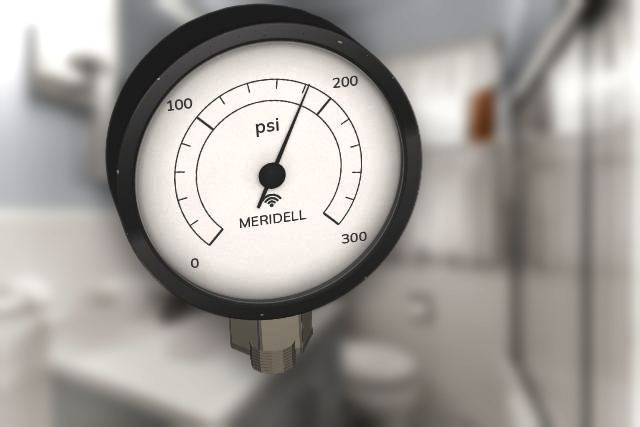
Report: psi 180
